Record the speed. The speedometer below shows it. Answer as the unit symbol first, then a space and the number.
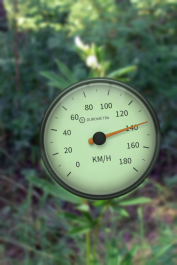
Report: km/h 140
